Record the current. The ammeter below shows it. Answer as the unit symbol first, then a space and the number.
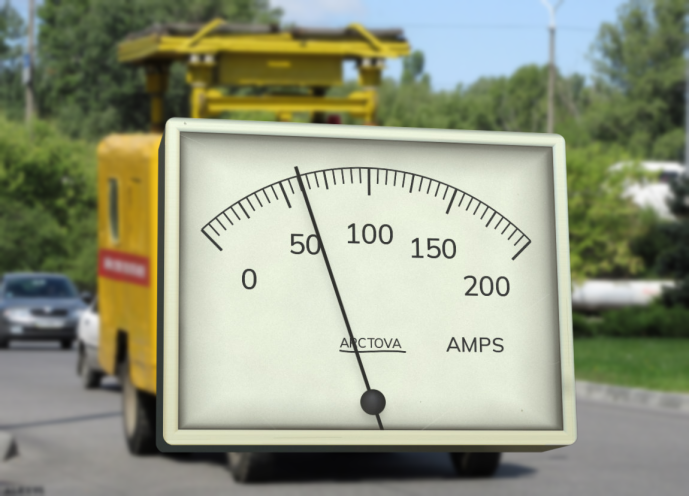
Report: A 60
